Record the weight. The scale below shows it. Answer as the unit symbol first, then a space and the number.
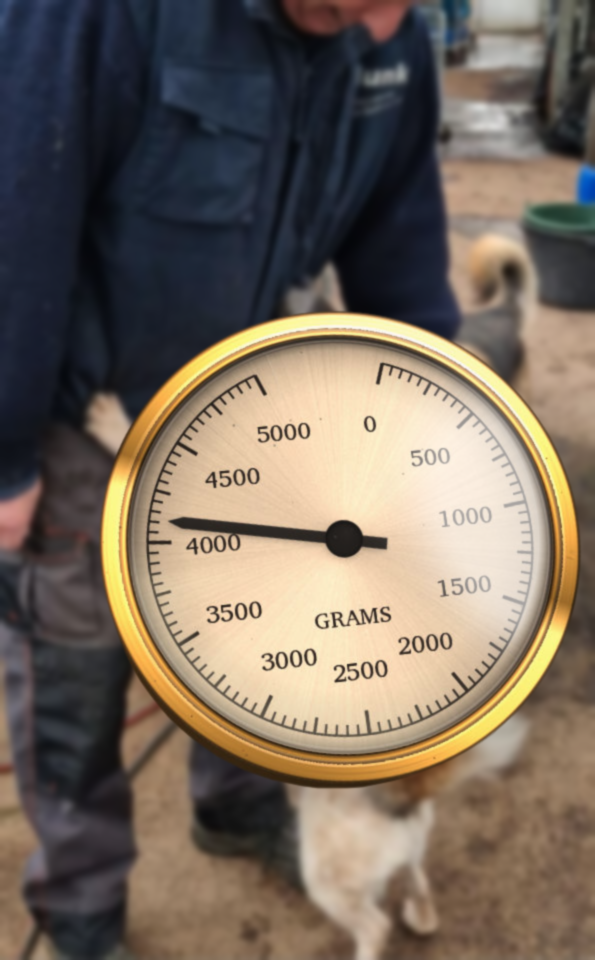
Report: g 4100
